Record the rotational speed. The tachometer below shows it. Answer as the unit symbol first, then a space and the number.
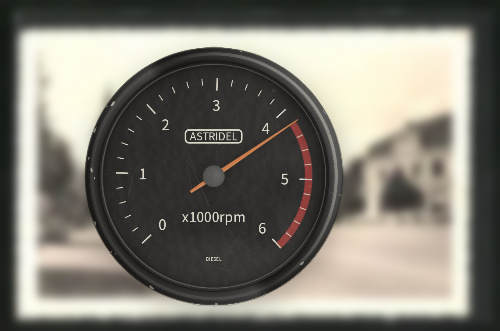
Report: rpm 4200
